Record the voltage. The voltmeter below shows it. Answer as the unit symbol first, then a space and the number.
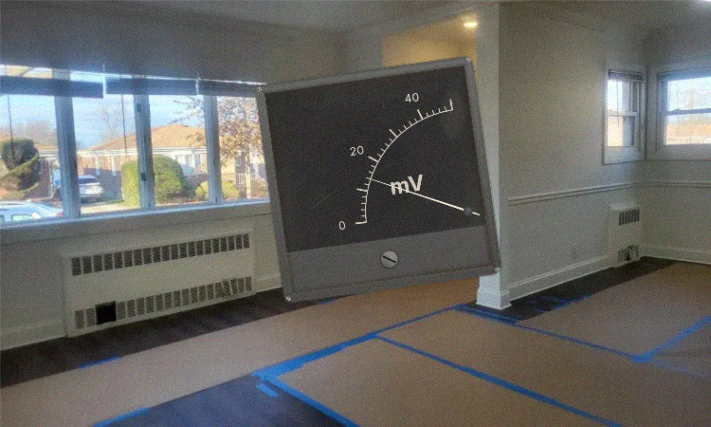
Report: mV 14
